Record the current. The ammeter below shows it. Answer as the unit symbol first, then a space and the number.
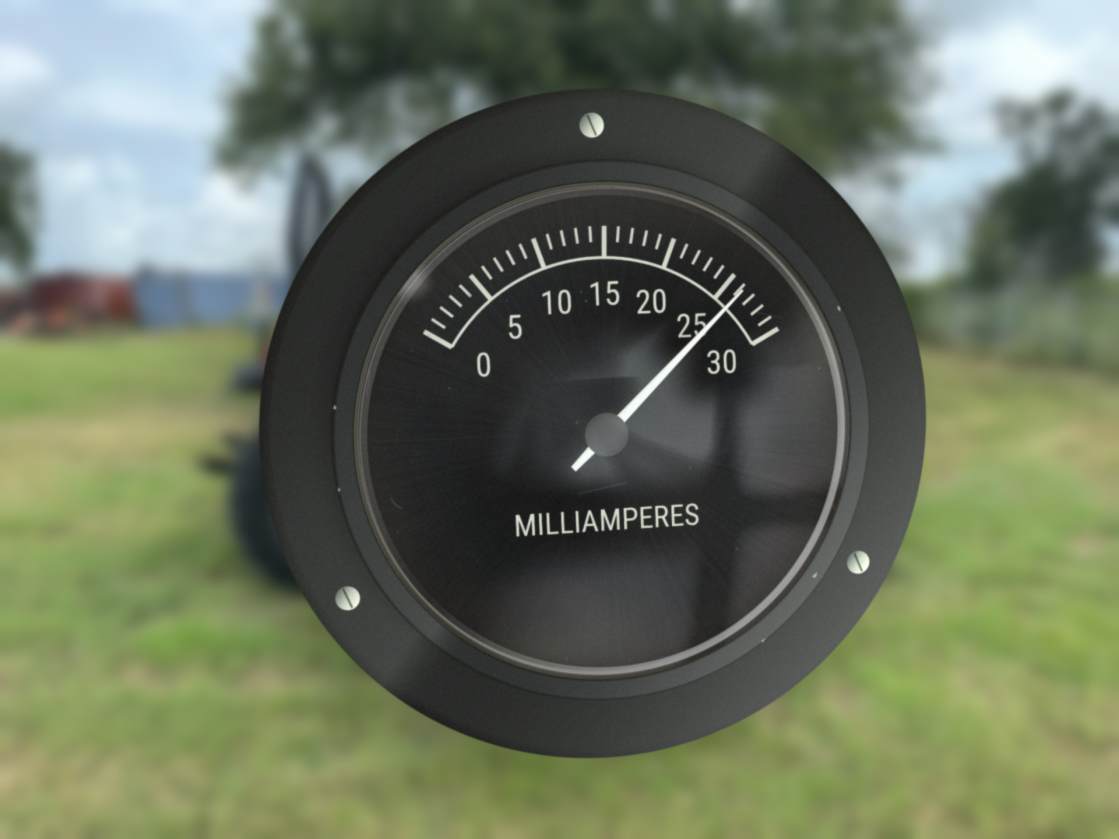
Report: mA 26
